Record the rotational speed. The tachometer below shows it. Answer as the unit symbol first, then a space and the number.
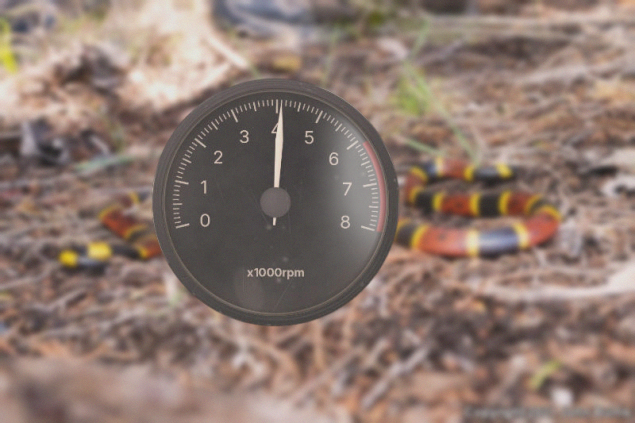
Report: rpm 4100
